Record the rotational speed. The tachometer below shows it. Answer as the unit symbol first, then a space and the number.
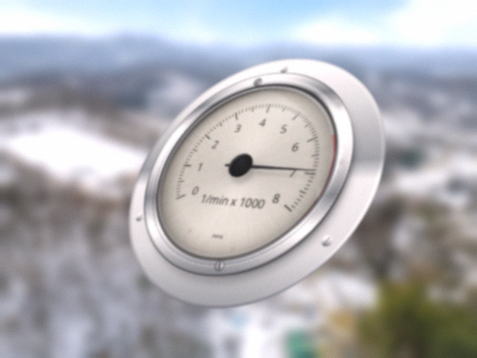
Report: rpm 7000
